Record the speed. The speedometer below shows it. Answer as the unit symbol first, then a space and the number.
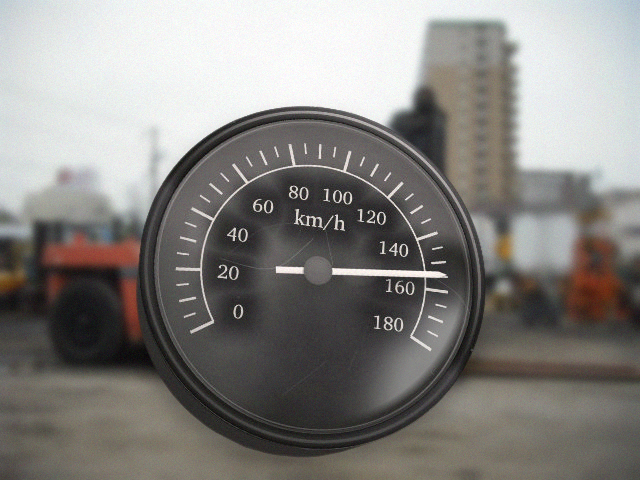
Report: km/h 155
